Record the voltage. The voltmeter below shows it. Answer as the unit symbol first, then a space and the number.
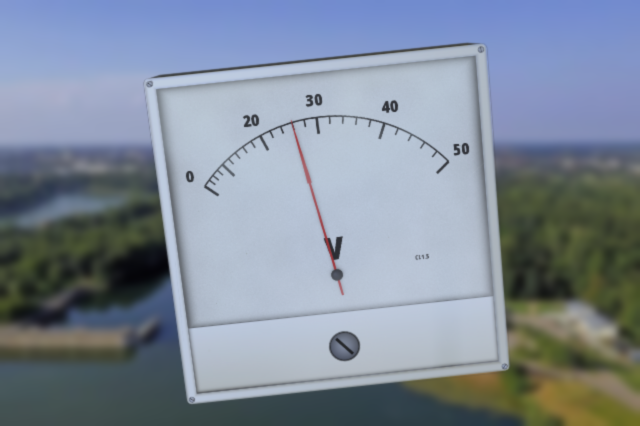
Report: V 26
